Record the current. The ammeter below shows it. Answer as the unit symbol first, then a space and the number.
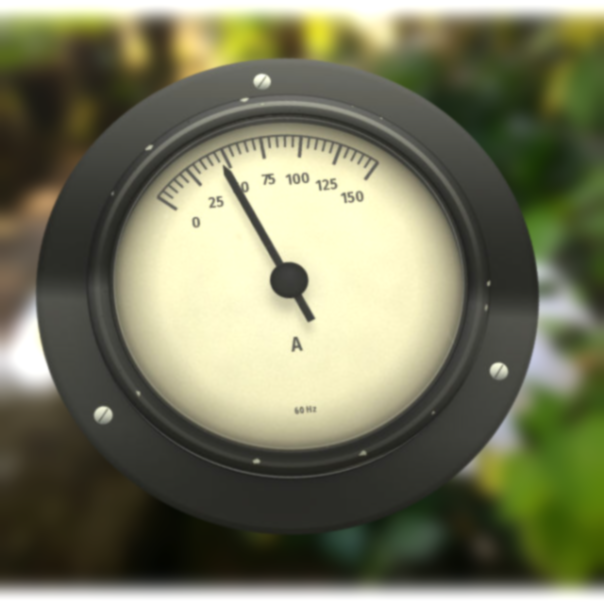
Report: A 45
